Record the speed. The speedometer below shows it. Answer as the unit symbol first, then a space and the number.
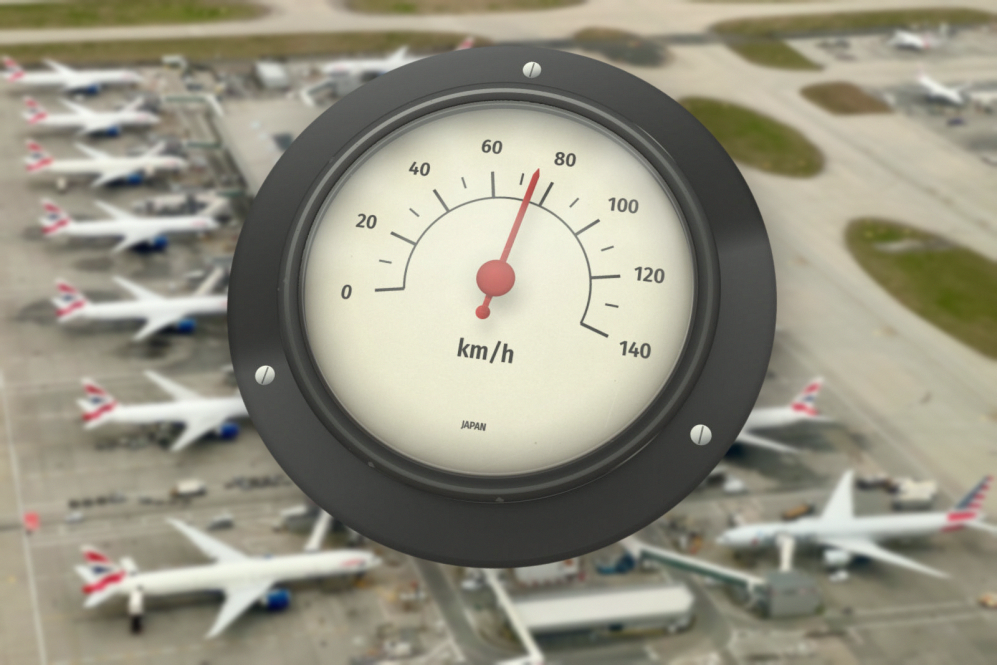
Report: km/h 75
